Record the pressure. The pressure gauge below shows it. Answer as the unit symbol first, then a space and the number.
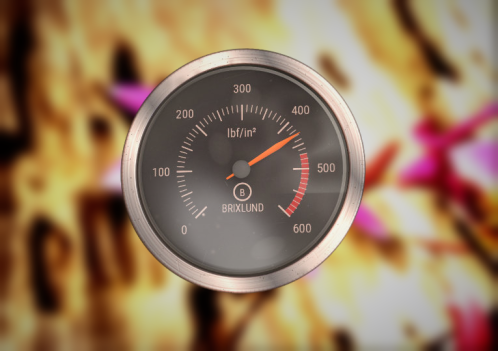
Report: psi 430
